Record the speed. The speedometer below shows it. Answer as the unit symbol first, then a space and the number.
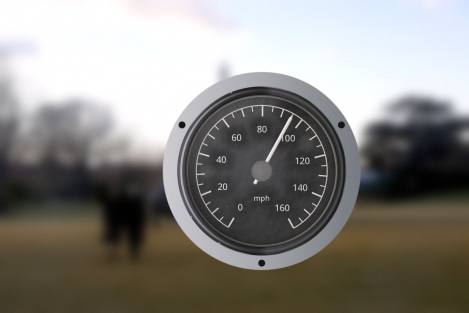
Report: mph 95
